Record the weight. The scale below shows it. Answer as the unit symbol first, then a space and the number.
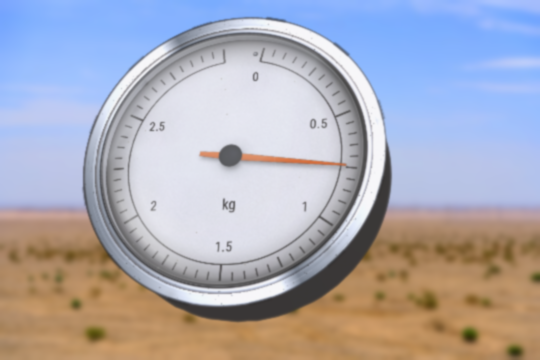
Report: kg 0.75
